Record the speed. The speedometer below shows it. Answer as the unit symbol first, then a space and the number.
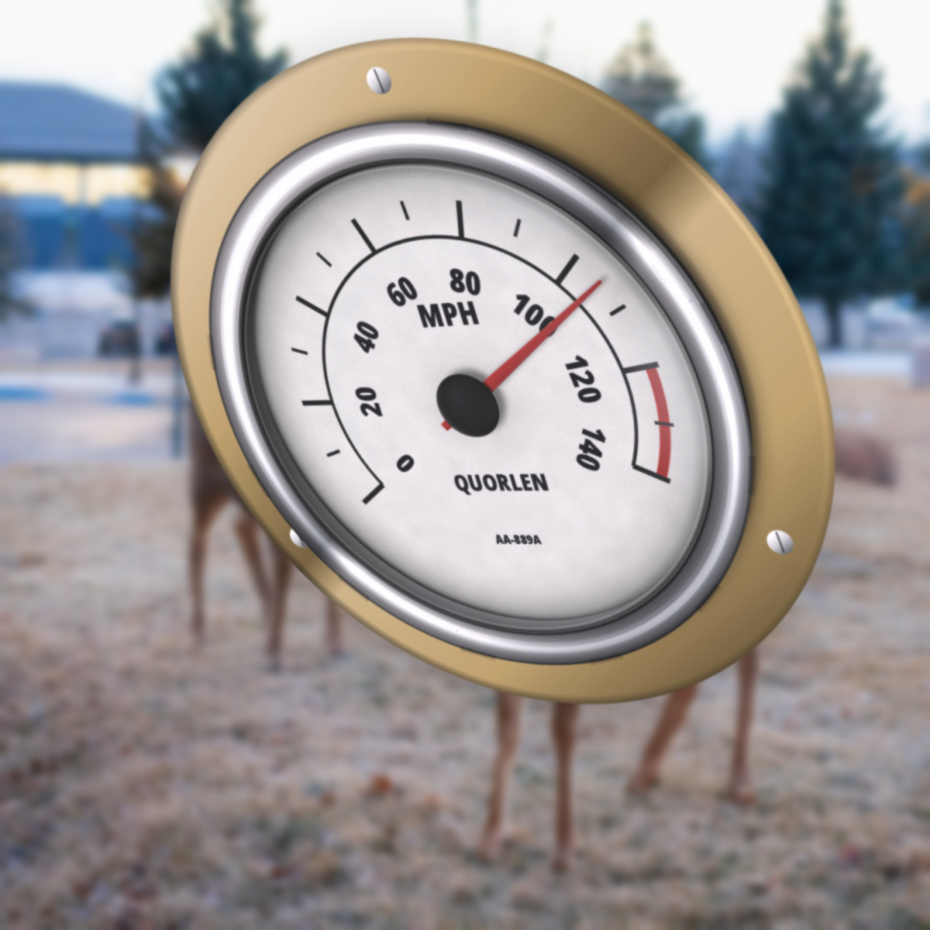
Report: mph 105
